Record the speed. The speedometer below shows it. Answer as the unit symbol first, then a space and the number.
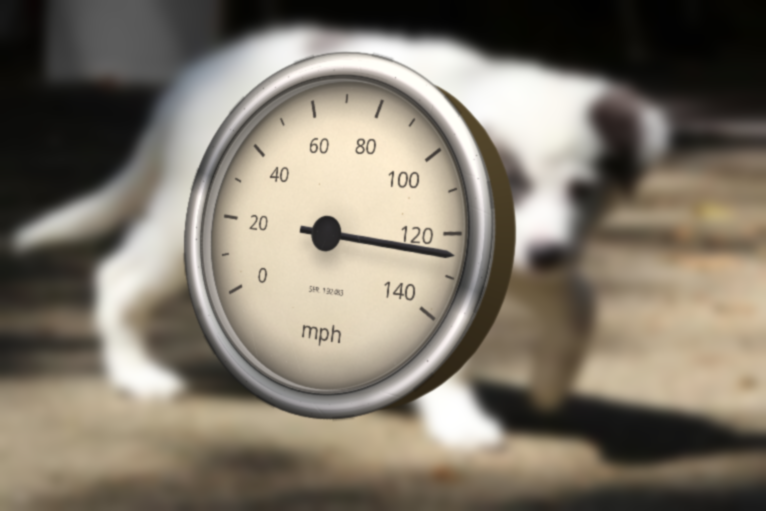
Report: mph 125
